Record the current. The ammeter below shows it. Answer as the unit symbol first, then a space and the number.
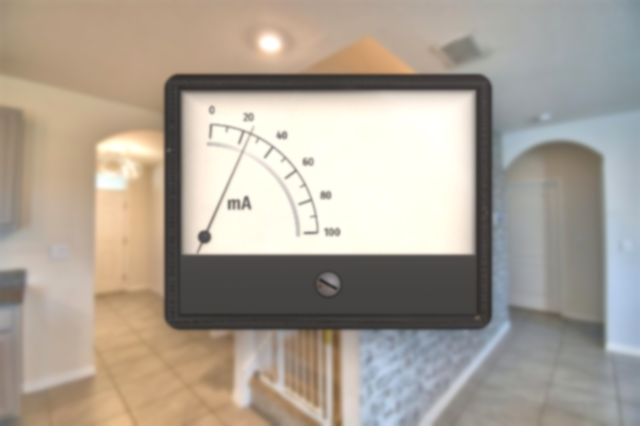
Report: mA 25
